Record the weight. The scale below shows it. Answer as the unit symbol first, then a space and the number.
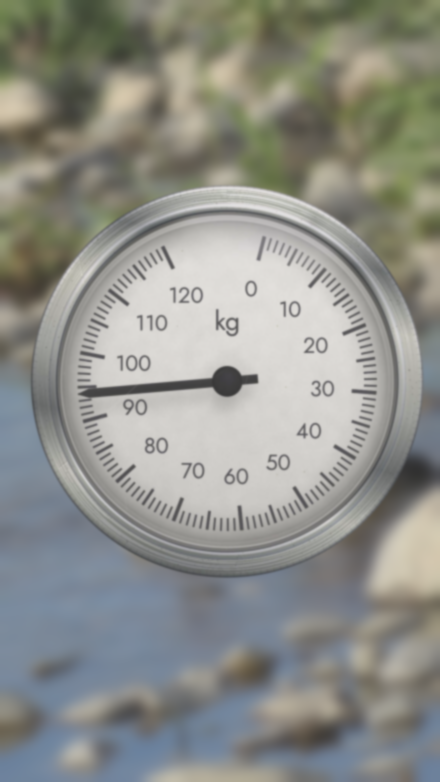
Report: kg 94
